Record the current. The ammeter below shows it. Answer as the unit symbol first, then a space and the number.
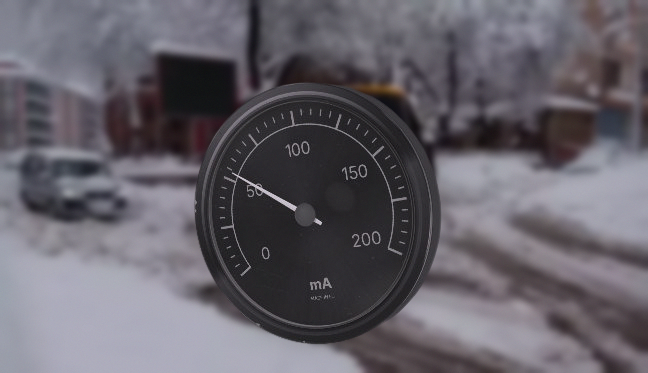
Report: mA 55
